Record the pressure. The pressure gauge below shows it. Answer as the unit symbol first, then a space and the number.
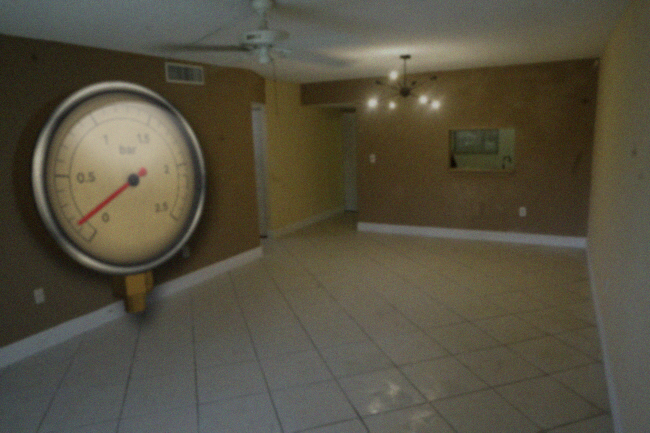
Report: bar 0.15
